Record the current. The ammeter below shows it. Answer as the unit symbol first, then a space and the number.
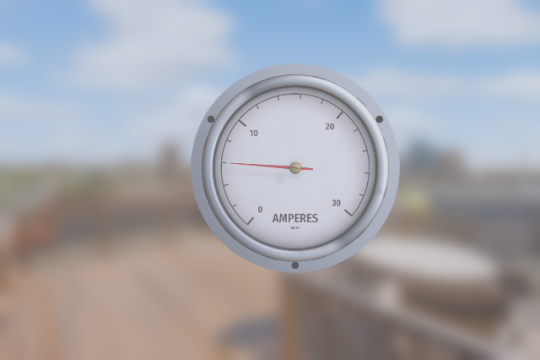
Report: A 6
